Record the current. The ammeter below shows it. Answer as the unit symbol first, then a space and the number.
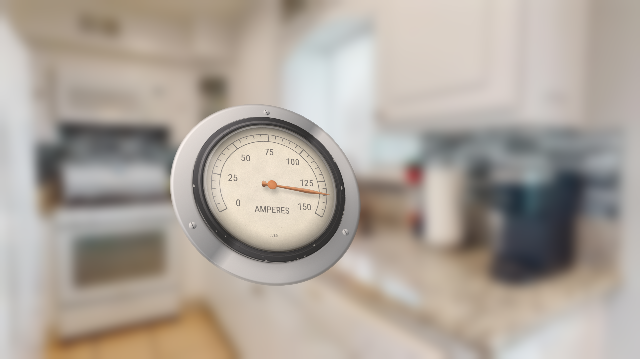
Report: A 135
